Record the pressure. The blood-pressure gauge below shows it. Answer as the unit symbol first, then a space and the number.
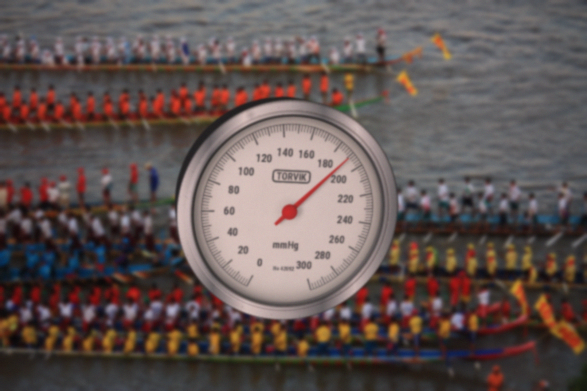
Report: mmHg 190
